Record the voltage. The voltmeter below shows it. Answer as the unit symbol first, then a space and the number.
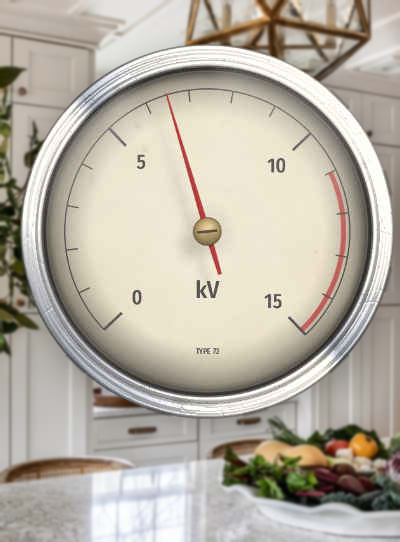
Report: kV 6.5
